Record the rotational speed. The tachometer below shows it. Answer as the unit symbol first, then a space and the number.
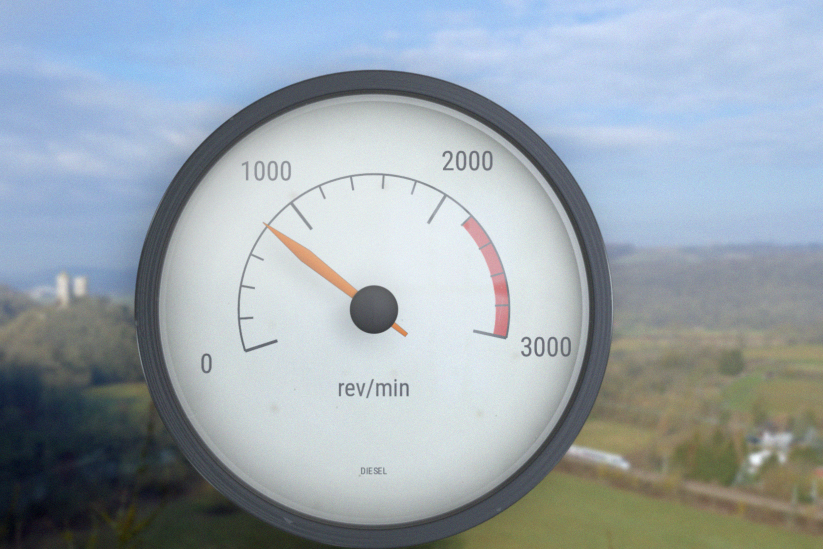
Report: rpm 800
